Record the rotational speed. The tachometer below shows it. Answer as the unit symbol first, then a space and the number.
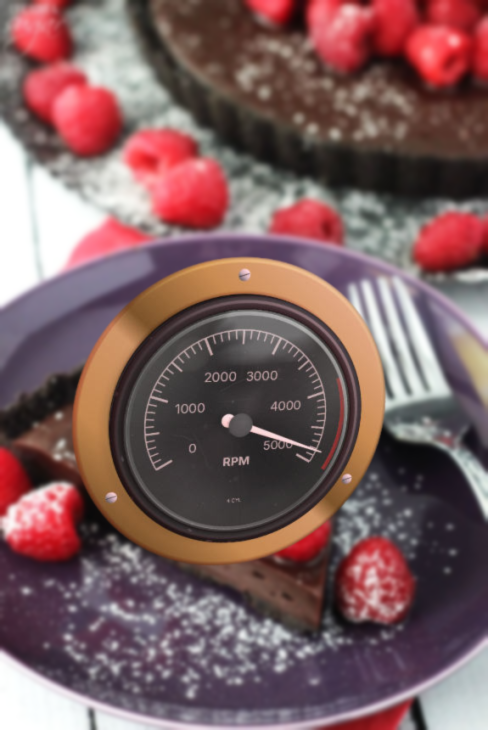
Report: rpm 4800
